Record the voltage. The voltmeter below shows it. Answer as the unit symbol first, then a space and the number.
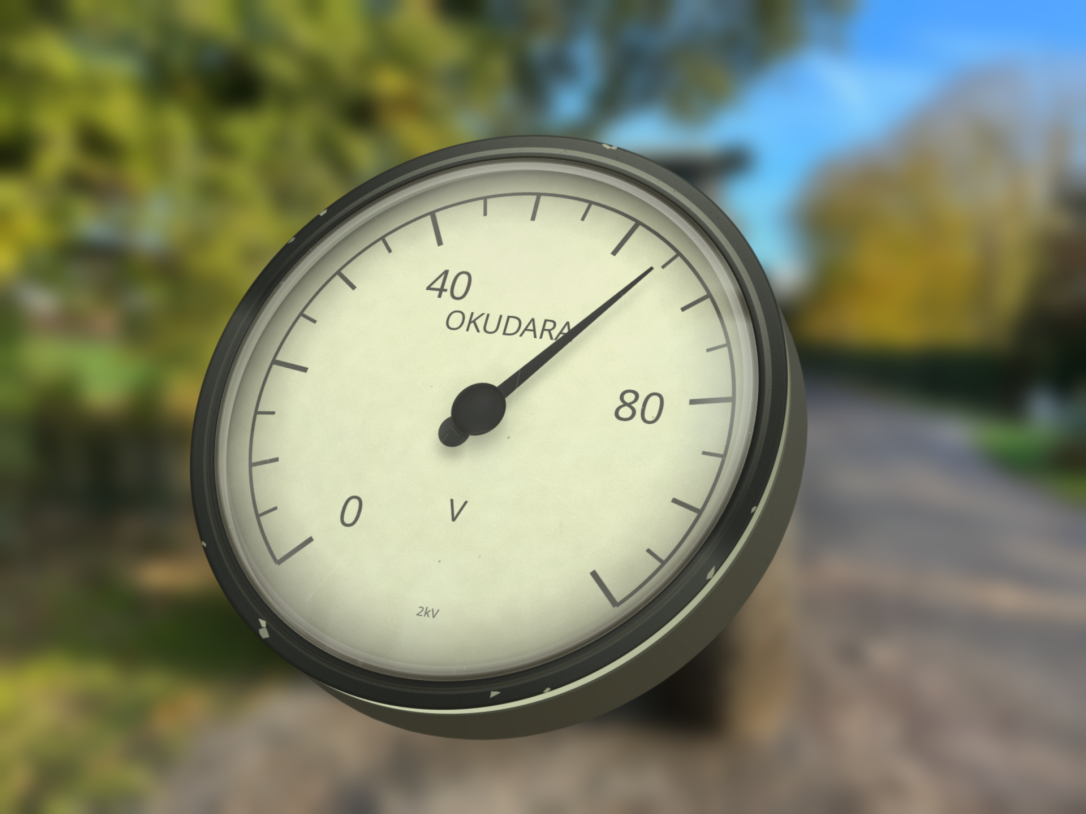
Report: V 65
